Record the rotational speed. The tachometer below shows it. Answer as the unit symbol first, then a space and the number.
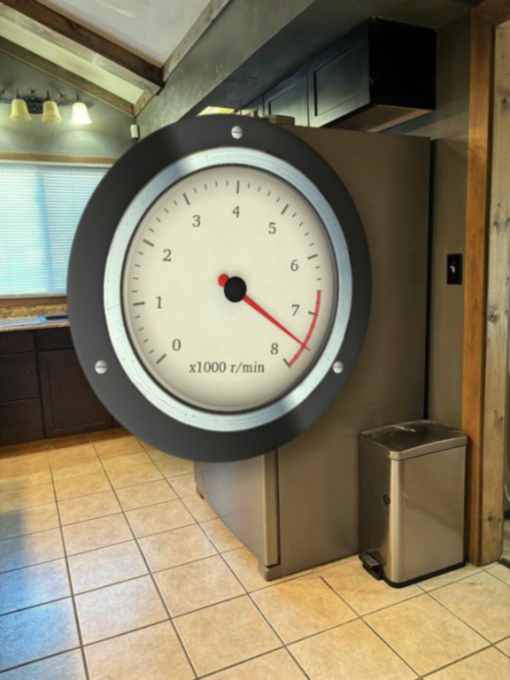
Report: rpm 7600
